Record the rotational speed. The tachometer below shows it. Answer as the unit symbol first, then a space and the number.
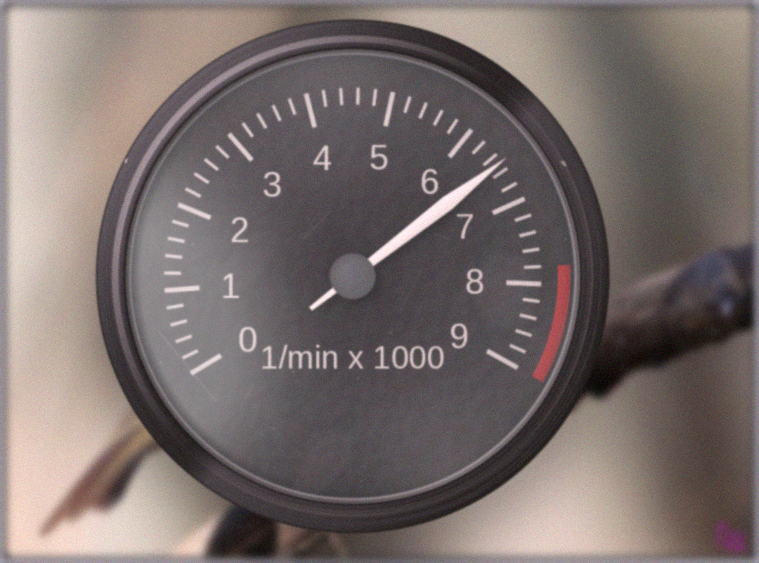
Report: rpm 6500
